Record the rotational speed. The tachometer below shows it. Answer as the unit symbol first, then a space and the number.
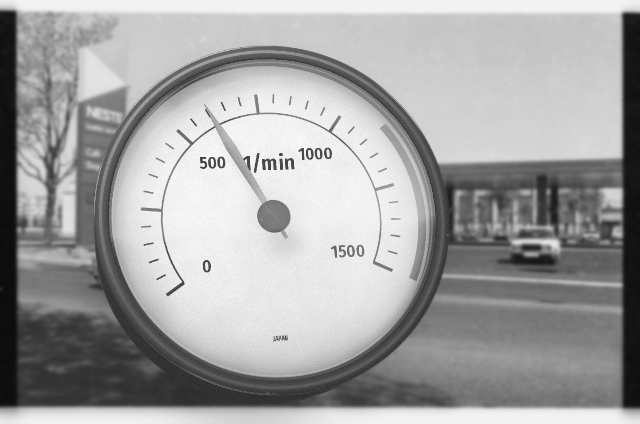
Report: rpm 600
